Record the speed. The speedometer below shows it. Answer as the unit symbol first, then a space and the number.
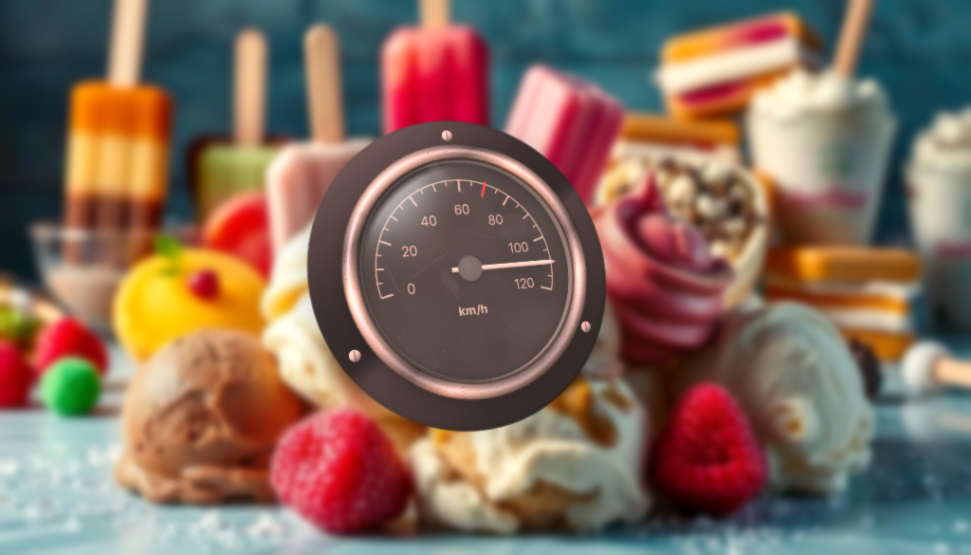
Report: km/h 110
